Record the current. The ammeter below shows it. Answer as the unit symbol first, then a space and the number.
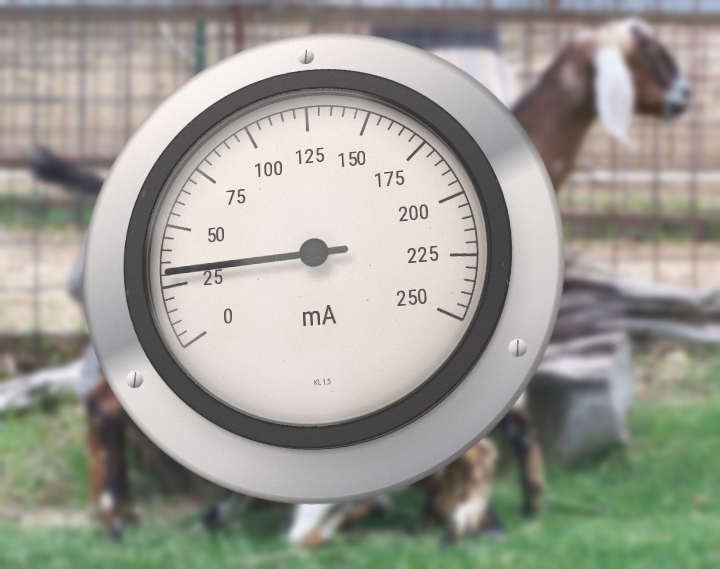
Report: mA 30
